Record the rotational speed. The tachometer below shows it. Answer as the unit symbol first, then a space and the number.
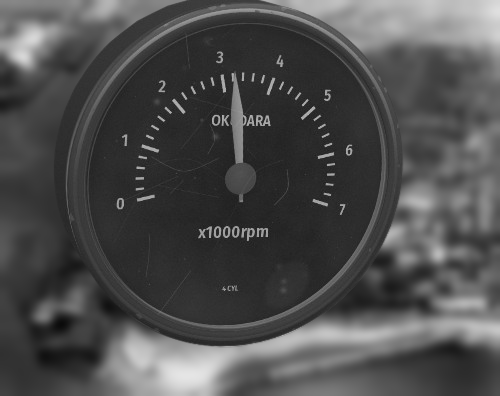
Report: rpm 3200
